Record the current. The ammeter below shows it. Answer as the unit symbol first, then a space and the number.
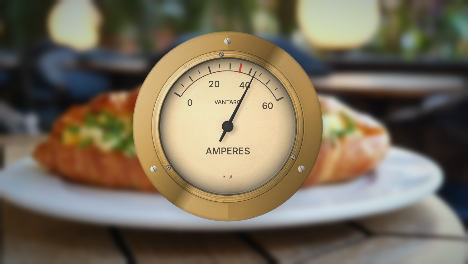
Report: A 42.5
